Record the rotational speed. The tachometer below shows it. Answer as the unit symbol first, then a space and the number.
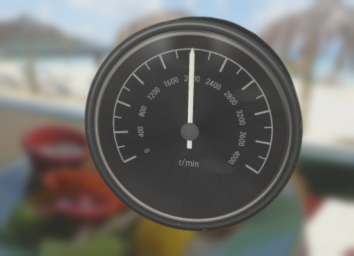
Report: rpm 2000
